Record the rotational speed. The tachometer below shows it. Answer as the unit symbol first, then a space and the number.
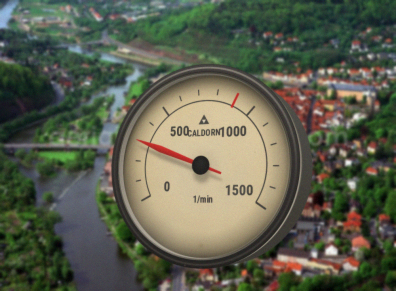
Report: rpm 300
